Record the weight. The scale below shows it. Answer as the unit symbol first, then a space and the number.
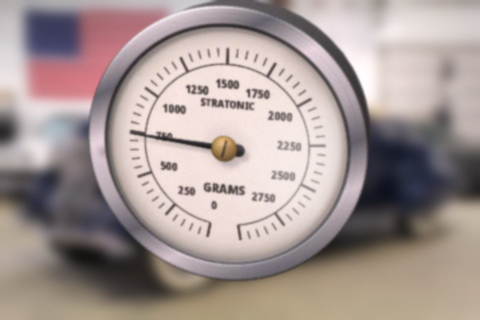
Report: g 750
